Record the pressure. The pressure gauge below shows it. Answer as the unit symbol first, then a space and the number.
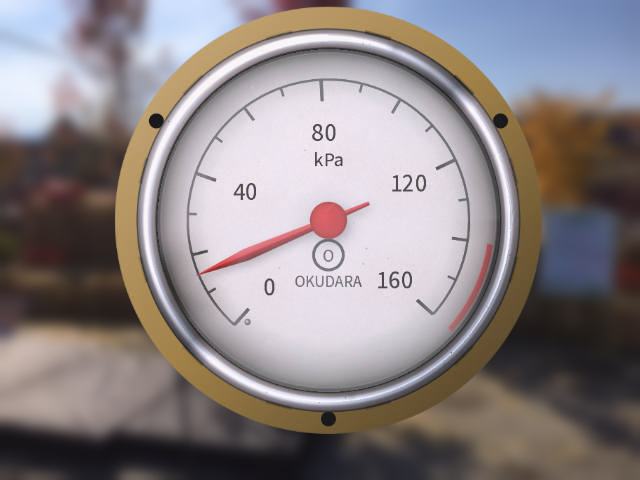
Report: kPa 15
